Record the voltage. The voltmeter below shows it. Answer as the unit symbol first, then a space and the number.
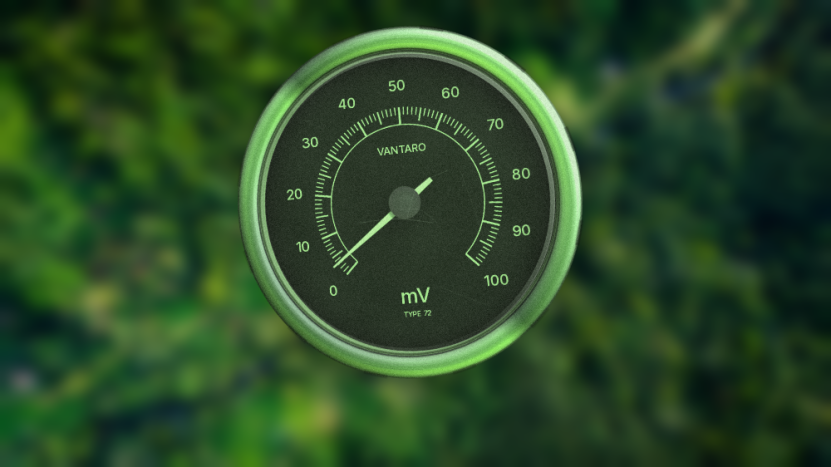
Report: mV 3
